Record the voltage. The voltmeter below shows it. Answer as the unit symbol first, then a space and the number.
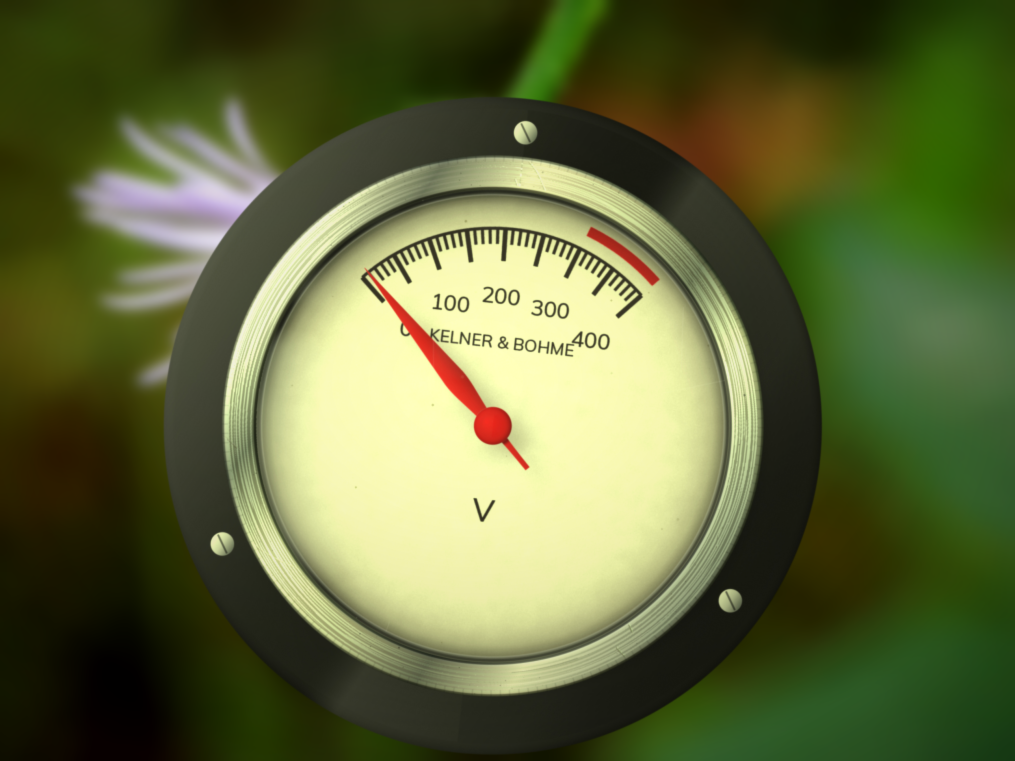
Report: V 10
